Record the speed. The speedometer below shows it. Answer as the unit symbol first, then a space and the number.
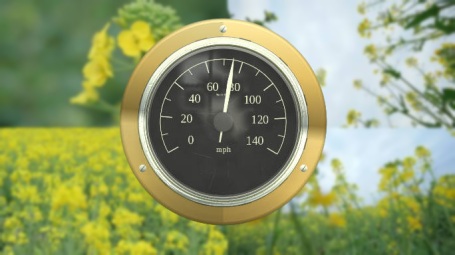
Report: mph 75
